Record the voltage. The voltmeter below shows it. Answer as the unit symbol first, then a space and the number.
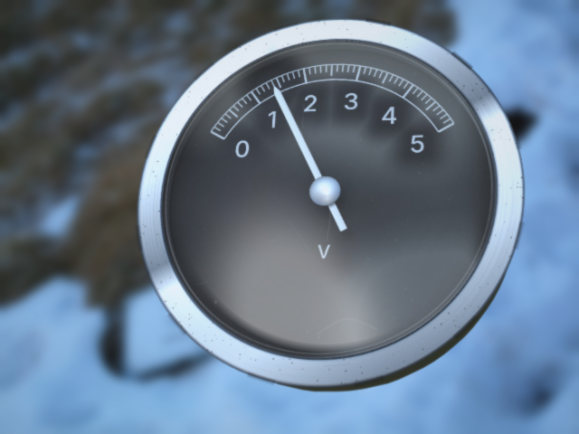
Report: V 1.4
